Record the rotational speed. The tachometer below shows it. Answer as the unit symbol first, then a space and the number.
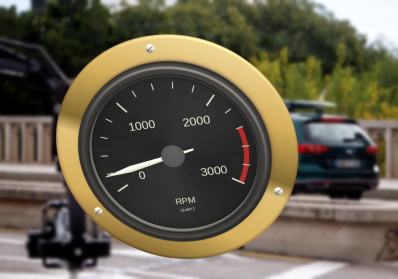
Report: rpm 200
